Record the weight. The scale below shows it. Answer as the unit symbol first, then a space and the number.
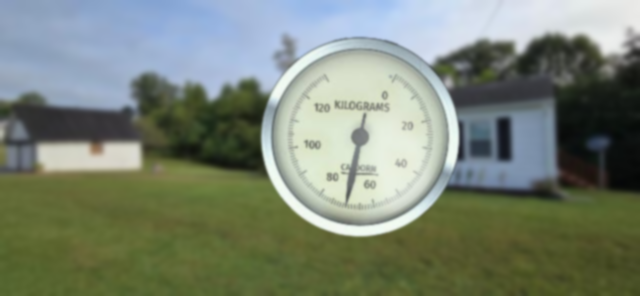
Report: kg 70
